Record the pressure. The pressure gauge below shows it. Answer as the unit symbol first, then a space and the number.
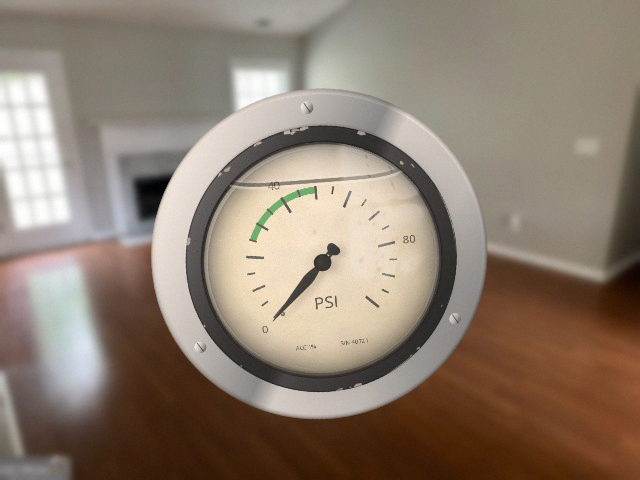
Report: psi 0
